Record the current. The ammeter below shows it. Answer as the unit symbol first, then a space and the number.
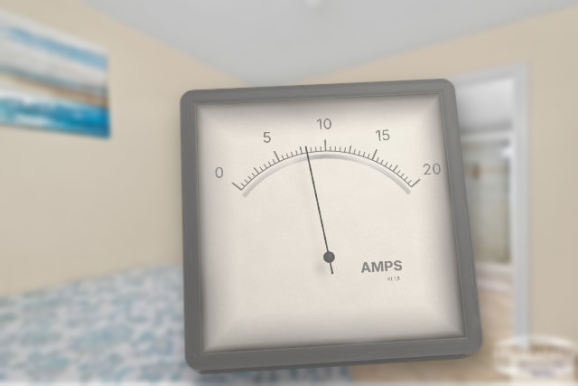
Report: A 8
